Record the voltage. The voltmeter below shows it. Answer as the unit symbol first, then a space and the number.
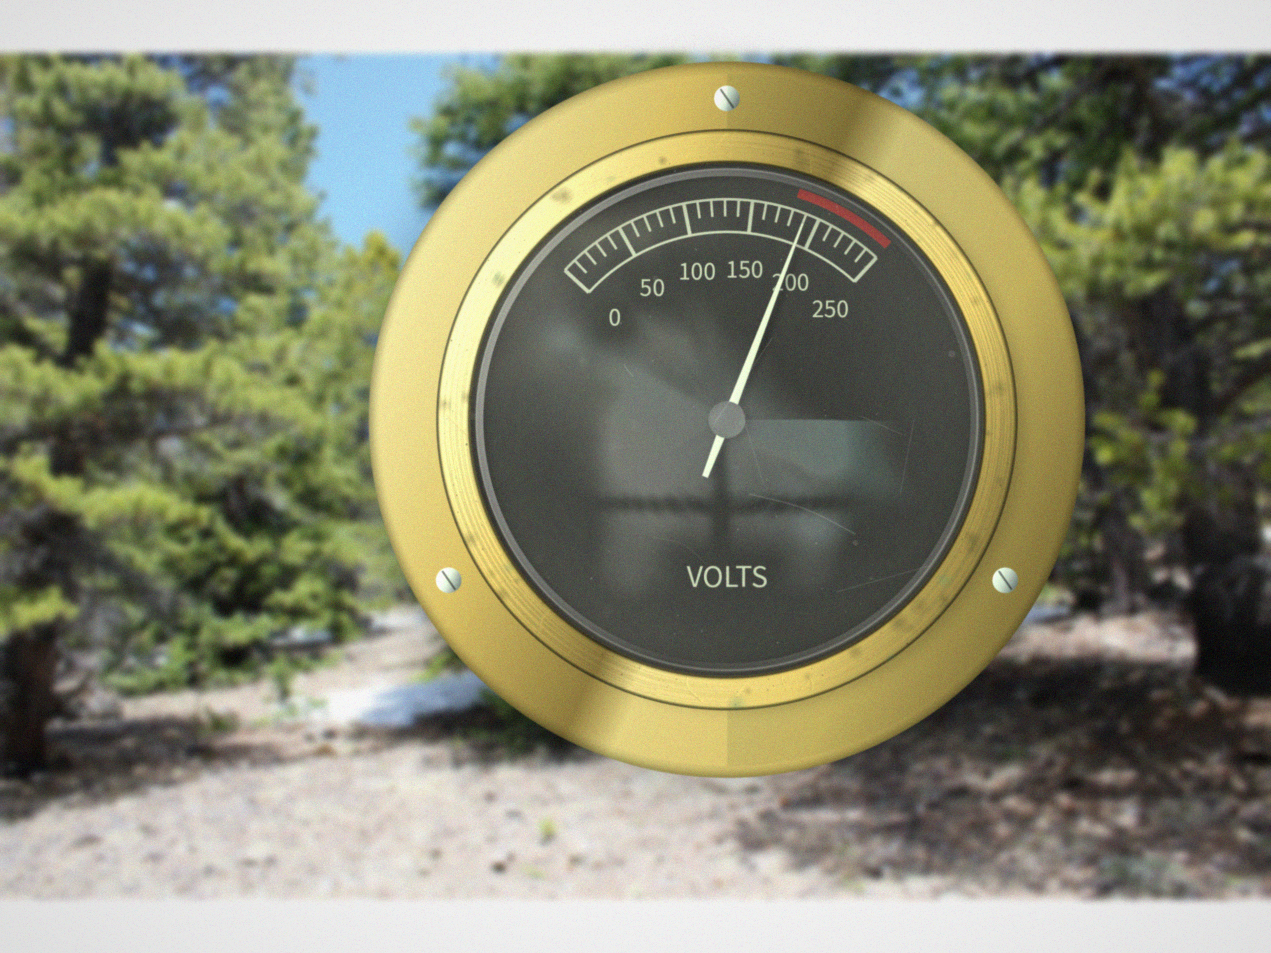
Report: V 190
